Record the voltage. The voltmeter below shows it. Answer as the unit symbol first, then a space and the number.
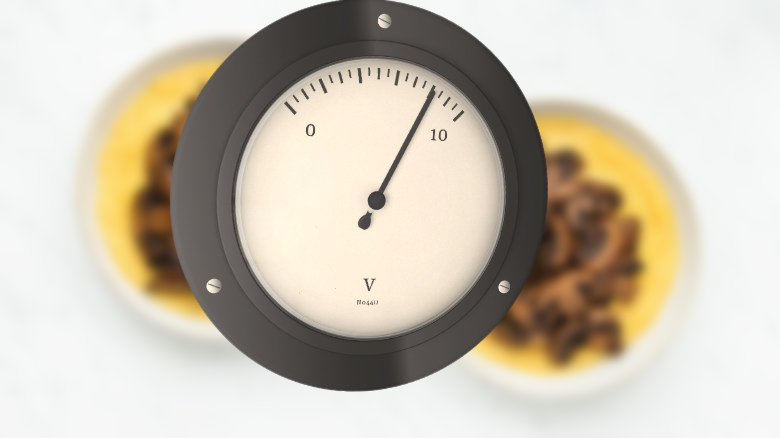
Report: V 8
